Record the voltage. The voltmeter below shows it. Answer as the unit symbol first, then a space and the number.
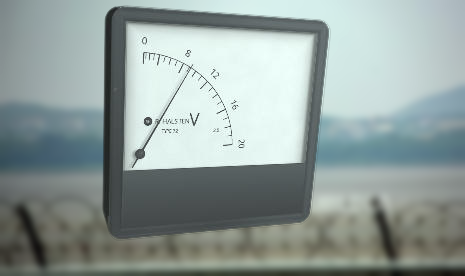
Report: V 9
